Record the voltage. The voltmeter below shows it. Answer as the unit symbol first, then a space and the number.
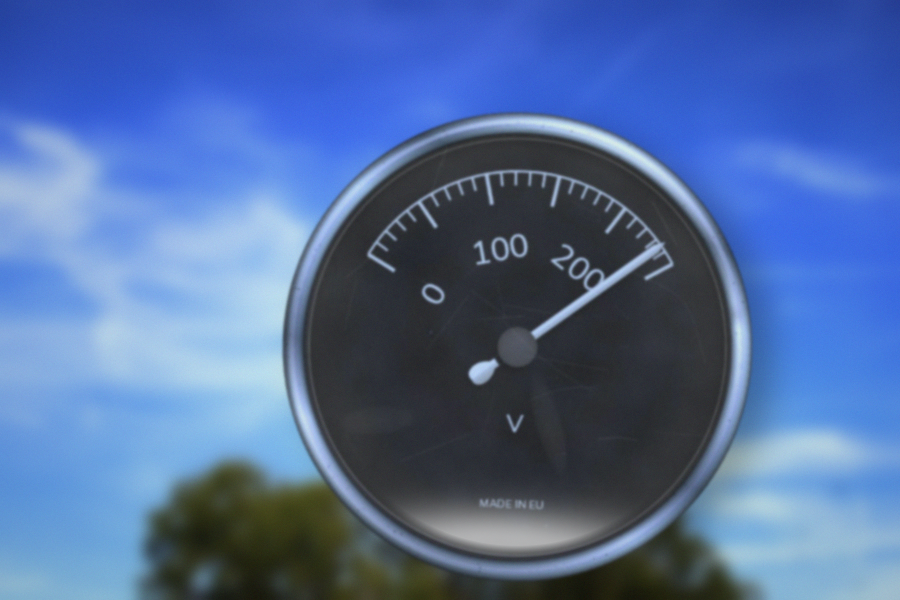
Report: V 235
